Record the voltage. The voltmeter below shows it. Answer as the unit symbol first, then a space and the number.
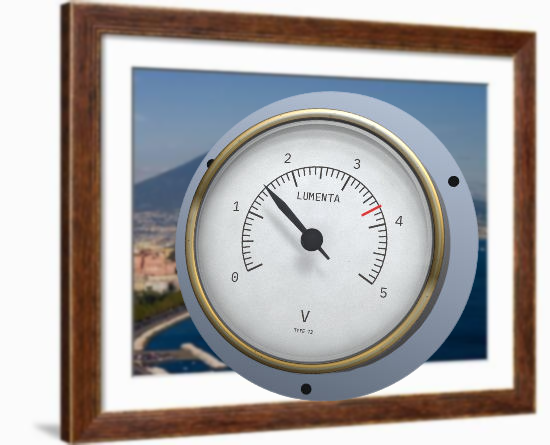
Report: V 1.5
